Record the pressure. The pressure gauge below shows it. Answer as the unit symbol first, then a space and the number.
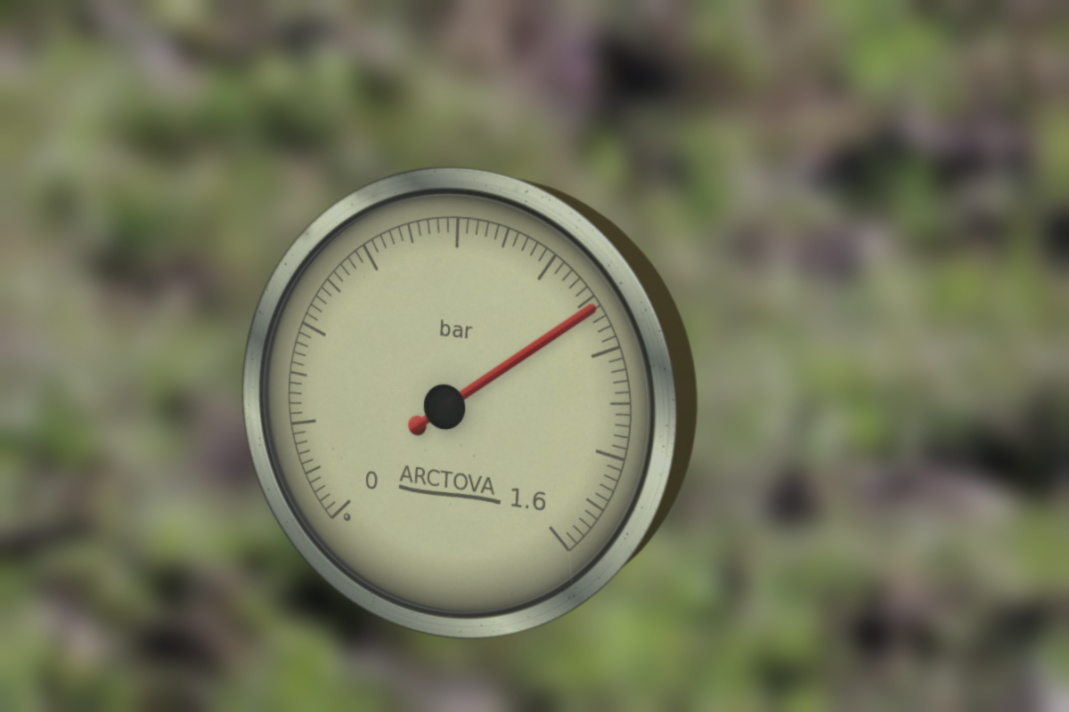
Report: bar 1.12
